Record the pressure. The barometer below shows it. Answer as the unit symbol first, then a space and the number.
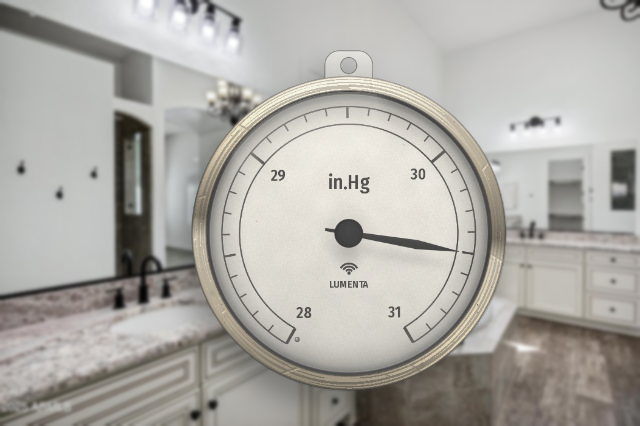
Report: inHg 30.5
